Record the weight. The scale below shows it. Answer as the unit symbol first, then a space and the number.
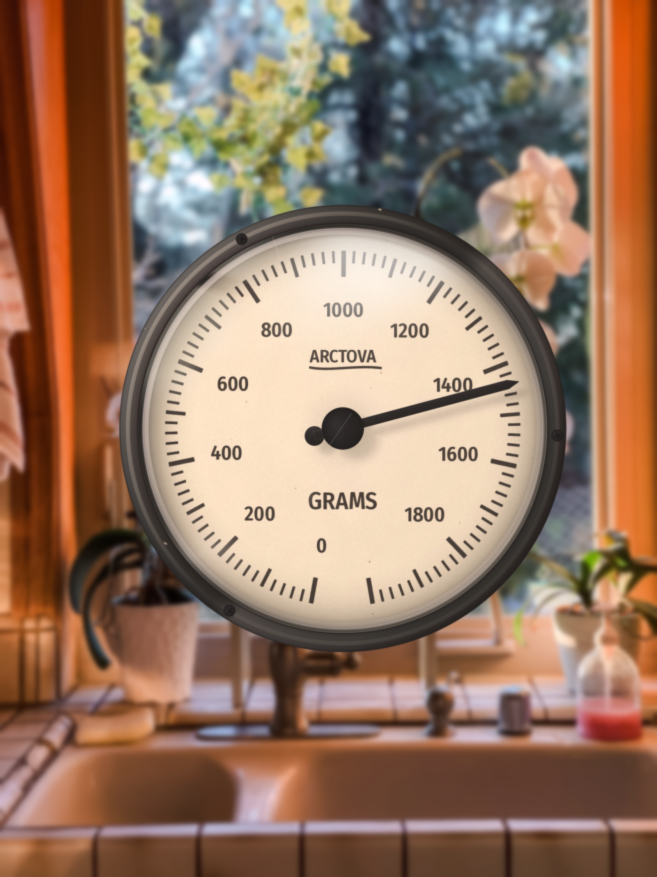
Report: g 1440
